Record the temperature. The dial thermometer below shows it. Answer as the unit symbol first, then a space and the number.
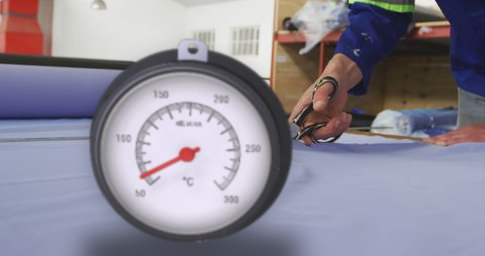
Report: °C 62.5
